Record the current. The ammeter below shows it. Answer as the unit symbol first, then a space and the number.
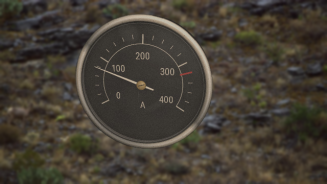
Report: A 80
